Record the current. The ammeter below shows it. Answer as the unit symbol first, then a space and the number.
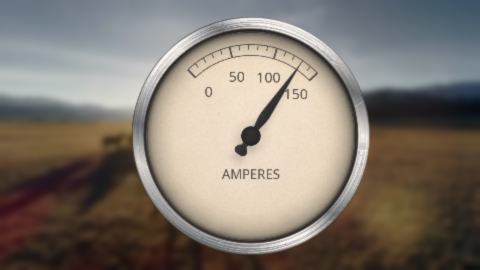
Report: A 130
